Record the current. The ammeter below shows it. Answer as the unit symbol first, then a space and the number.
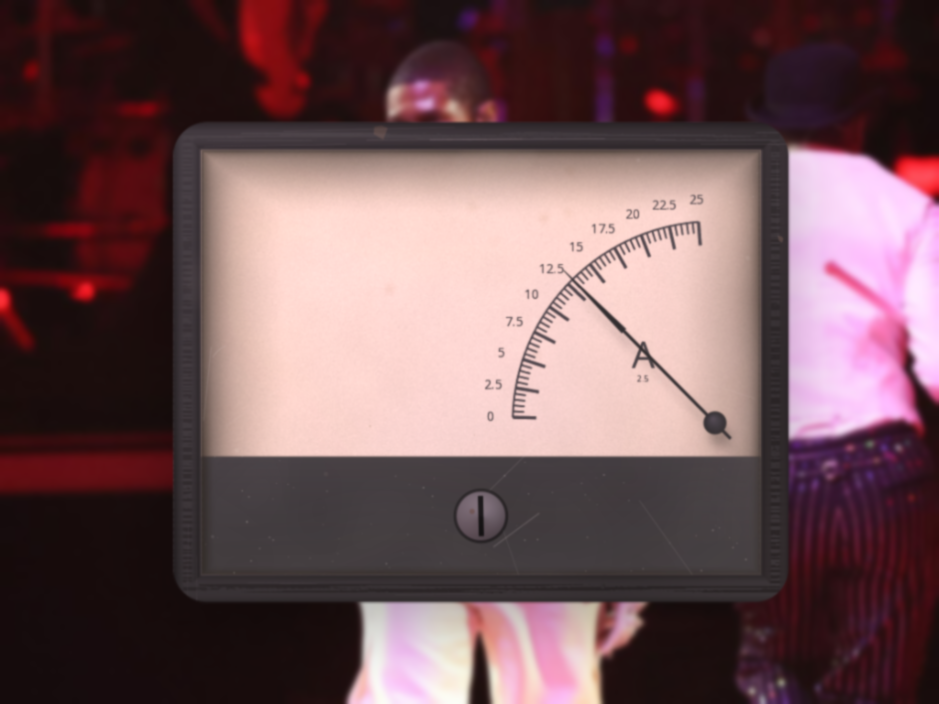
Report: A 13
